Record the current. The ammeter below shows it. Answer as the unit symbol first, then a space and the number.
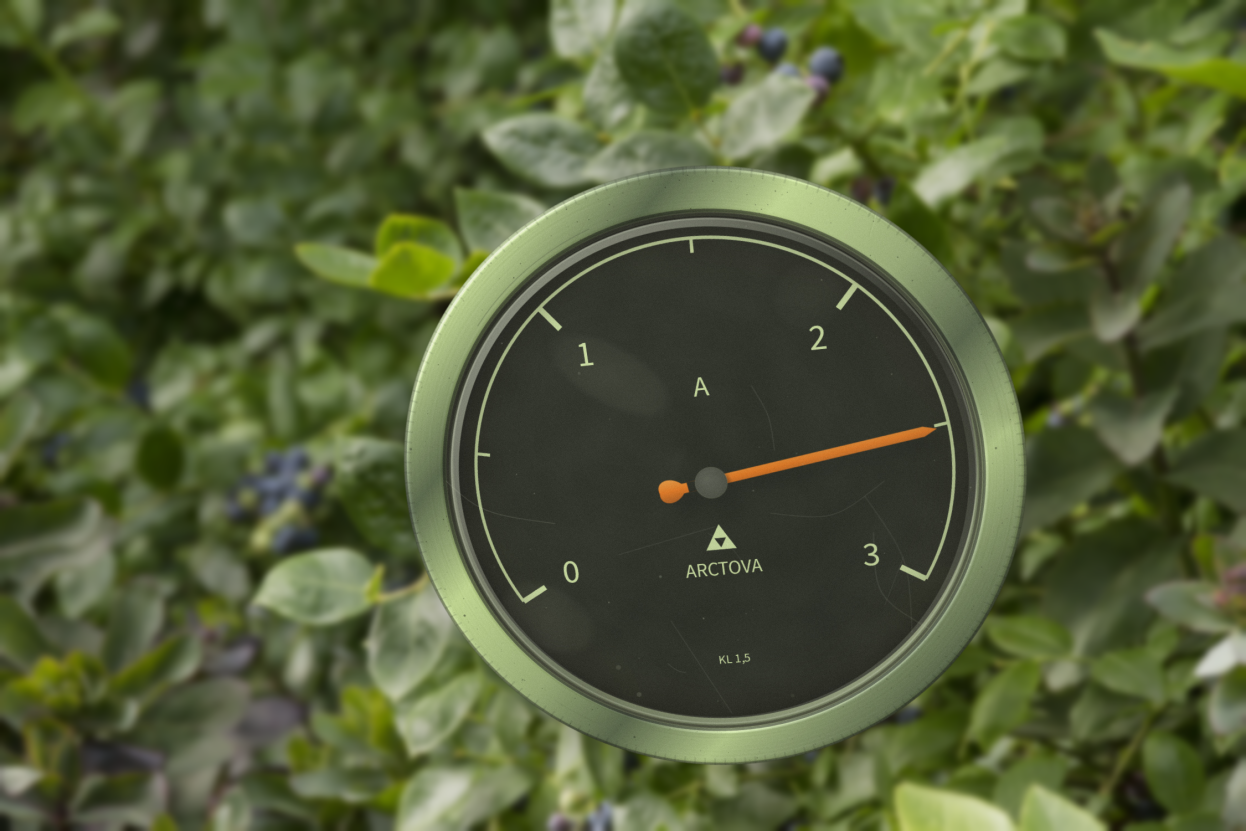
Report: A 2.5
